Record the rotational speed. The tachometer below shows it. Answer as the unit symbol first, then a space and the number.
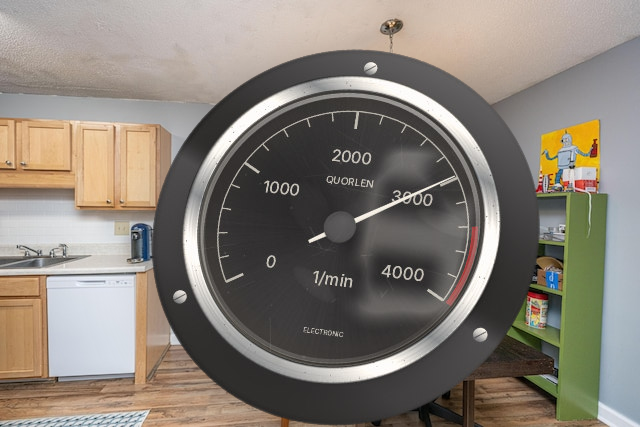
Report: rpm 3000
